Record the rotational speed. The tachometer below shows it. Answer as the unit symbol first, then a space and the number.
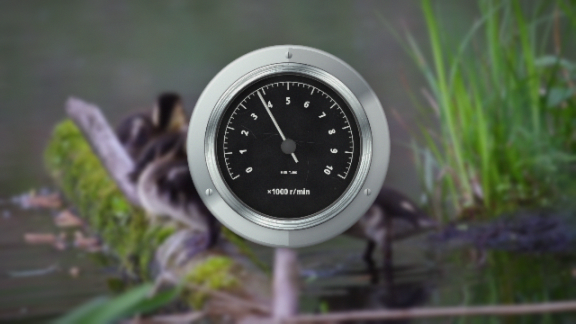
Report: rpm 3800
